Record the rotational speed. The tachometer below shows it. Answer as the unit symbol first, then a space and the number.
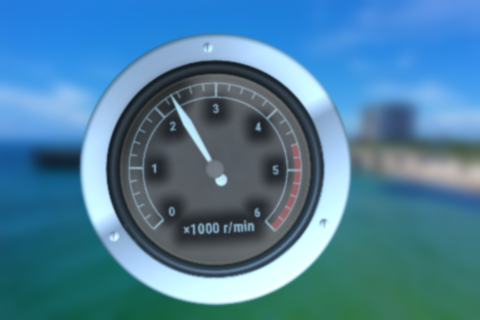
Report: rpm 2300
